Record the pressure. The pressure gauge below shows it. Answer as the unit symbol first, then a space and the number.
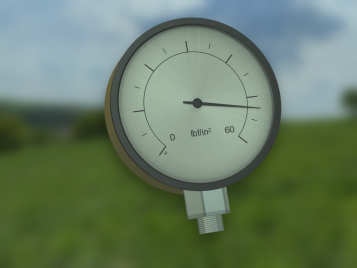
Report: psi 52.5
